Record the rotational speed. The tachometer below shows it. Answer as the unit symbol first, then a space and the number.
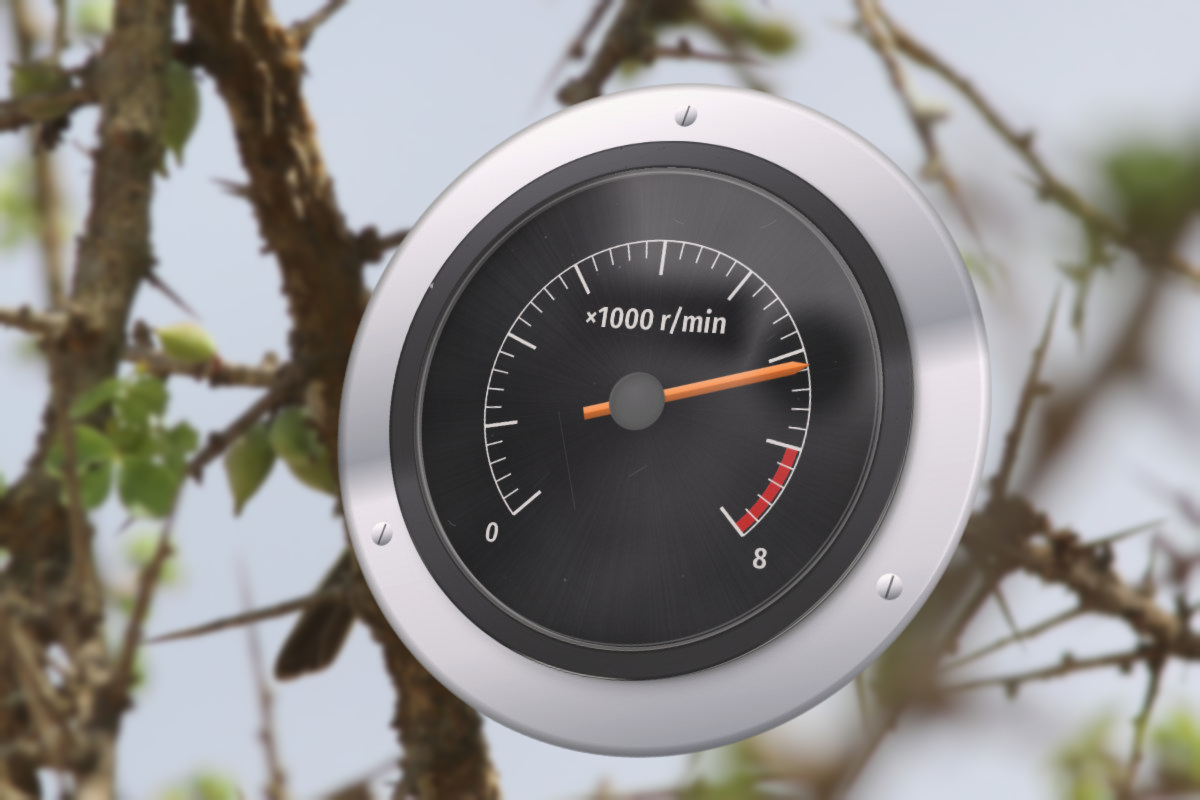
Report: rpm 6200
